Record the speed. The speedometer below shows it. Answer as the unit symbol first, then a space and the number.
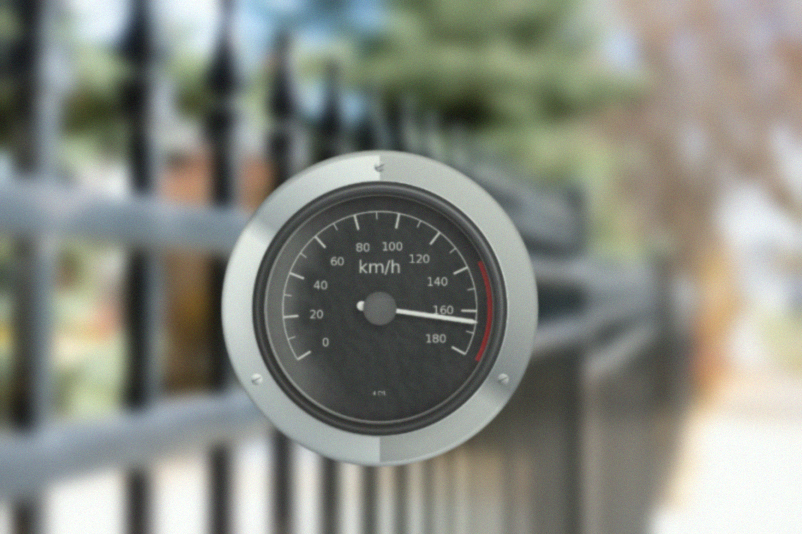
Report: km/h 165
